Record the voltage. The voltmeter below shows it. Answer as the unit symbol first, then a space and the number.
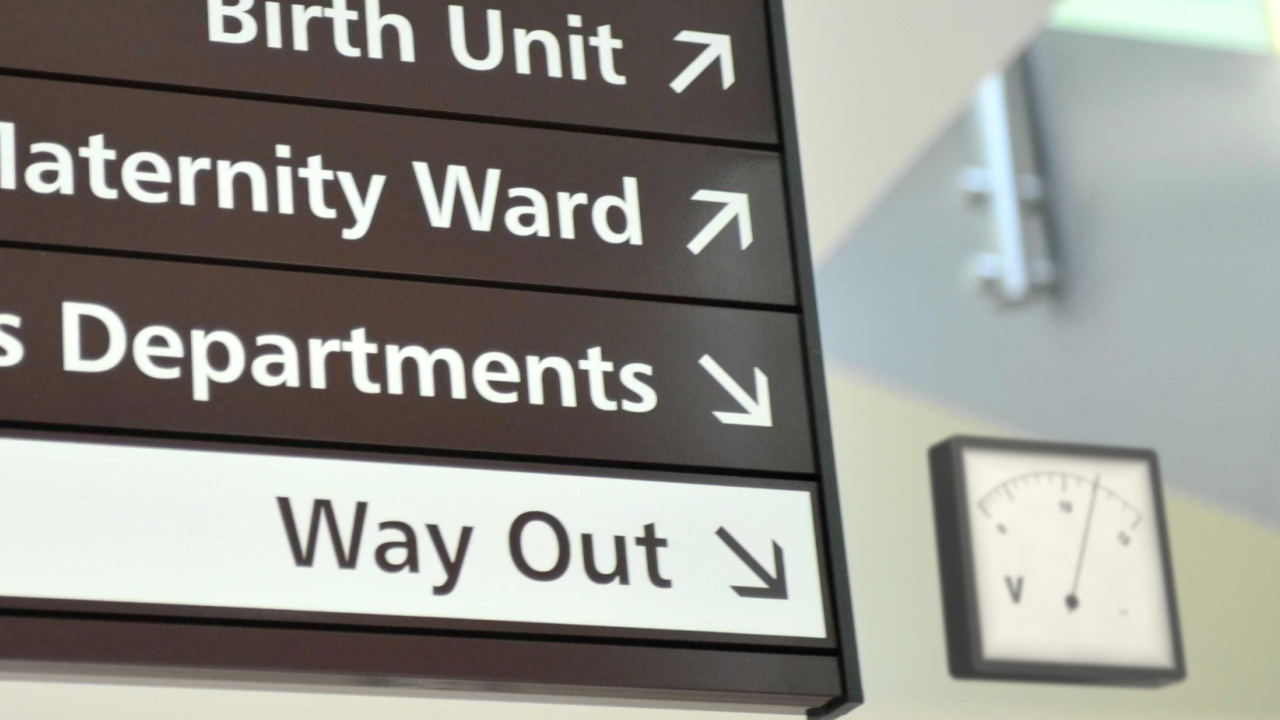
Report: V 12
